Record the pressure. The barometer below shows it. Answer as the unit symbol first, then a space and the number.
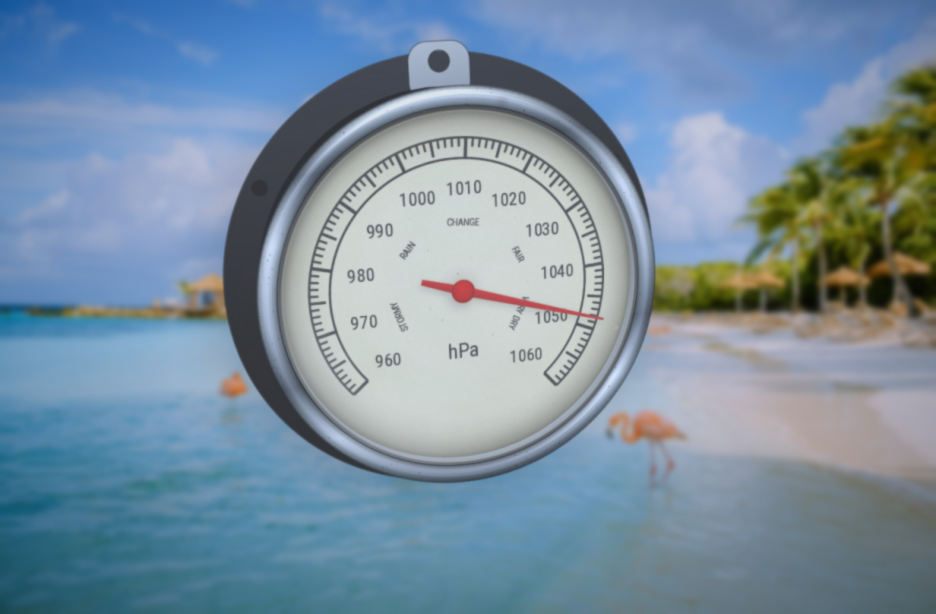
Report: hPa 1048
